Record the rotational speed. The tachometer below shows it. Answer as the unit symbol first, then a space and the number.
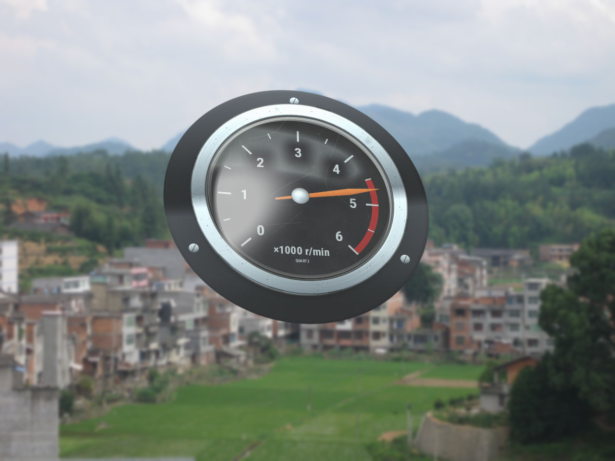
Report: rpm 4750
